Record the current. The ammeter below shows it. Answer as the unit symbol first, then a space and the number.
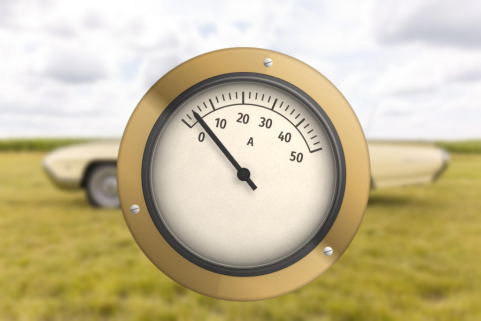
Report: A 4
